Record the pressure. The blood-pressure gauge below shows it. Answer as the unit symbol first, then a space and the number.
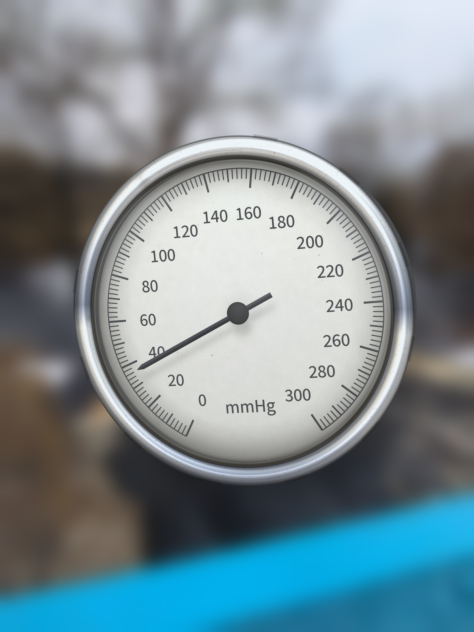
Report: mmHg 36
